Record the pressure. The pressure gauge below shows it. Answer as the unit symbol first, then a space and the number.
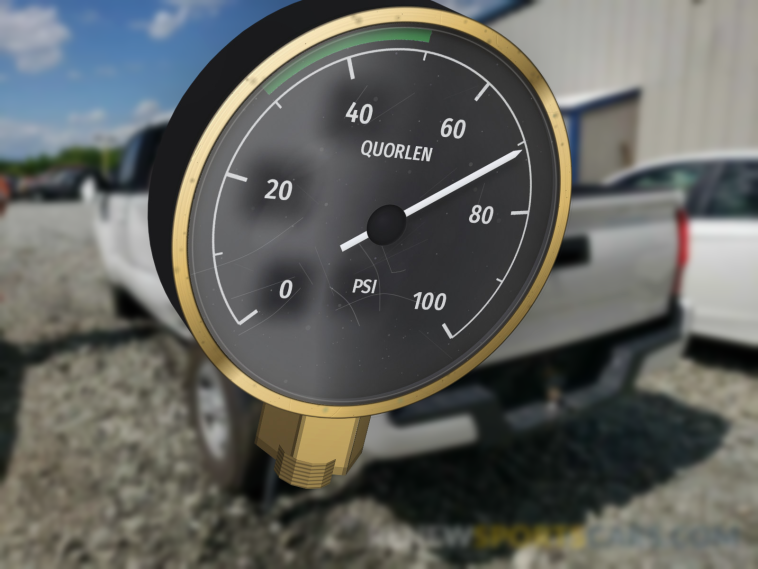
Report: psi 70
